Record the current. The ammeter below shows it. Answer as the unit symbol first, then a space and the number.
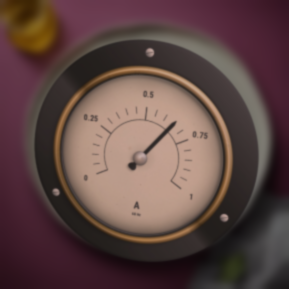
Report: A 0.65
